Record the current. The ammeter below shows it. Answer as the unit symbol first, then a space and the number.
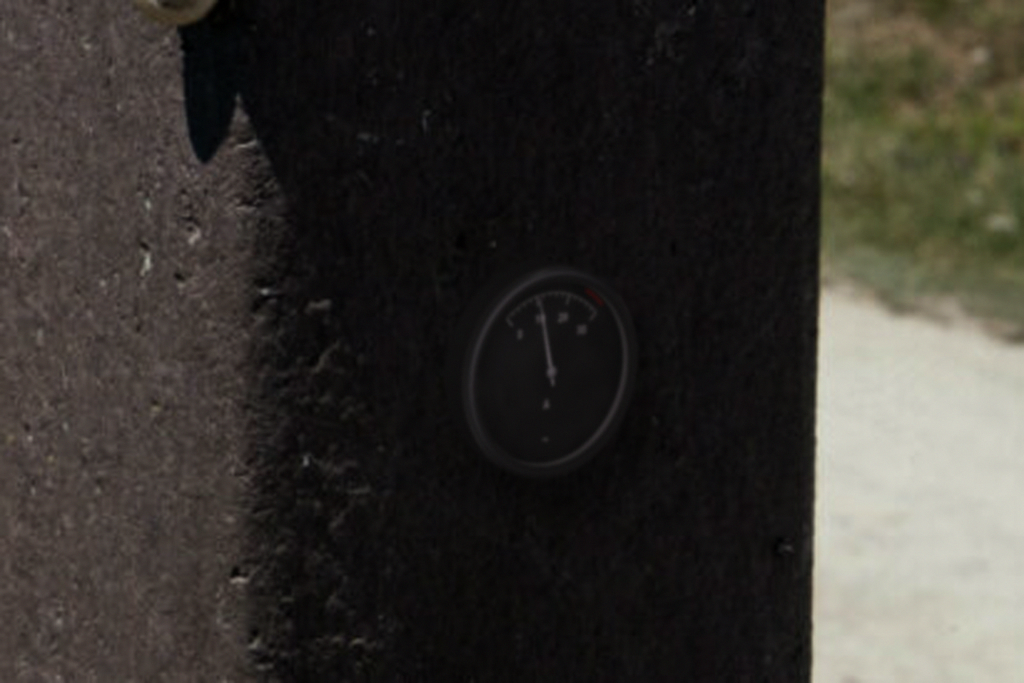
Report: A 10
